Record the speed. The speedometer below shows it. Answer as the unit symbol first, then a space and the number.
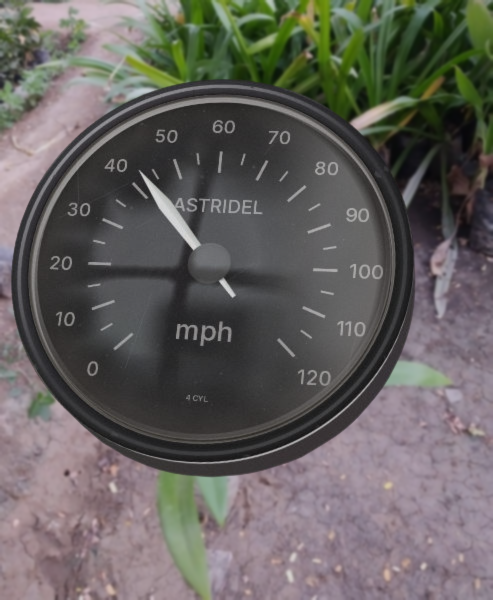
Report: mph 42.5
